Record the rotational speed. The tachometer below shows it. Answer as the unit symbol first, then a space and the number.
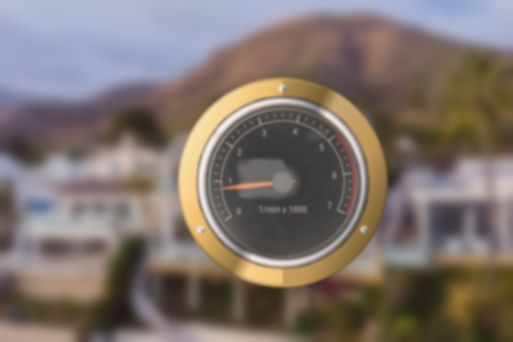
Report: rpm 800
